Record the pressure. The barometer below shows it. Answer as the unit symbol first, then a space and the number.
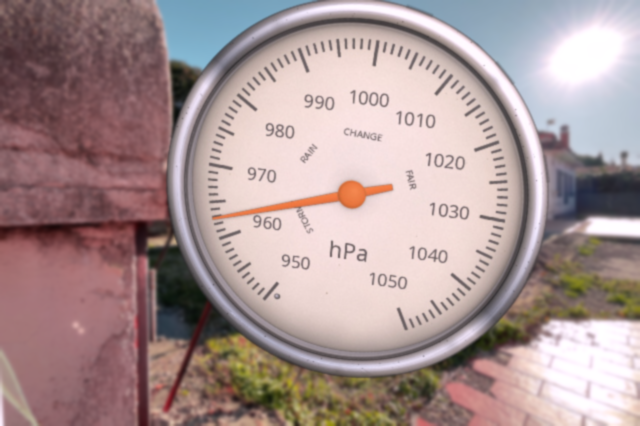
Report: hPa 963
